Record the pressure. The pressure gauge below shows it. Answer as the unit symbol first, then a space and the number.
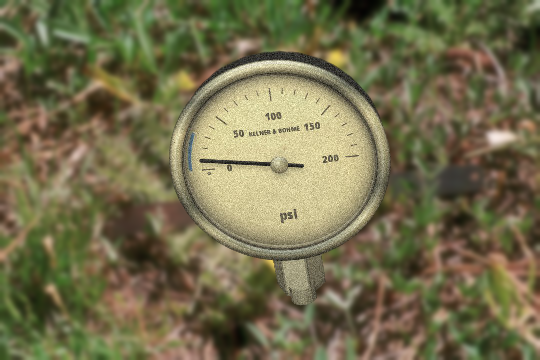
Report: psi 10
